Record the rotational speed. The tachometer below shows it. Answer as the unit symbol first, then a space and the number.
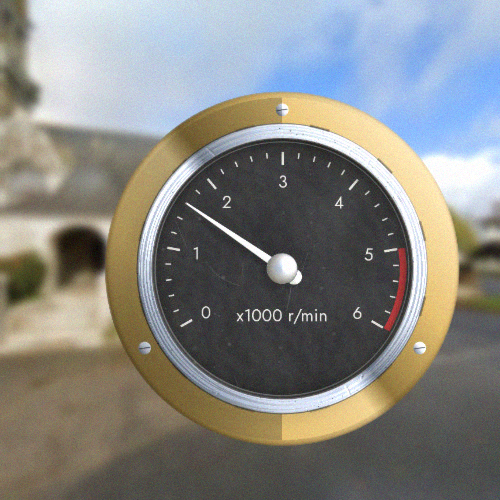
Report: rpm 1600
